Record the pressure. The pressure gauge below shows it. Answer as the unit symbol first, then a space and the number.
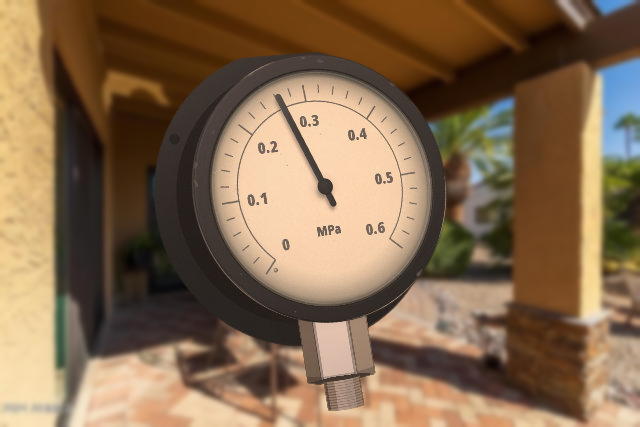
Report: MPa 0.26
